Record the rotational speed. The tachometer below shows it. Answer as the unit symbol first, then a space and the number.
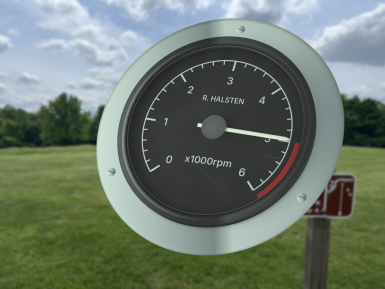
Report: rpm 5000
